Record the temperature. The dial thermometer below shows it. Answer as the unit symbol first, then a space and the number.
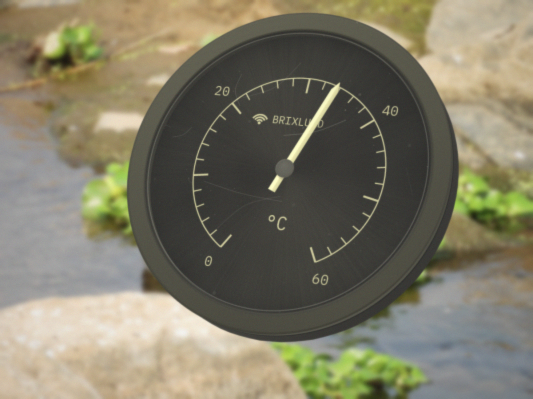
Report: °C 34
